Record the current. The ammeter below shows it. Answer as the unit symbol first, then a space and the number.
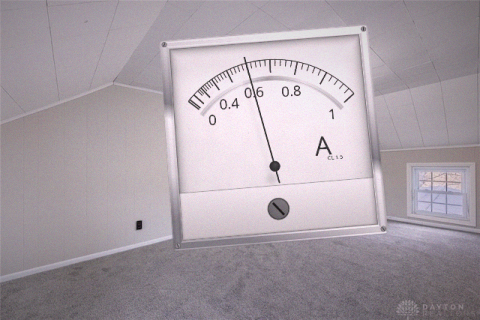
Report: A 0.6
